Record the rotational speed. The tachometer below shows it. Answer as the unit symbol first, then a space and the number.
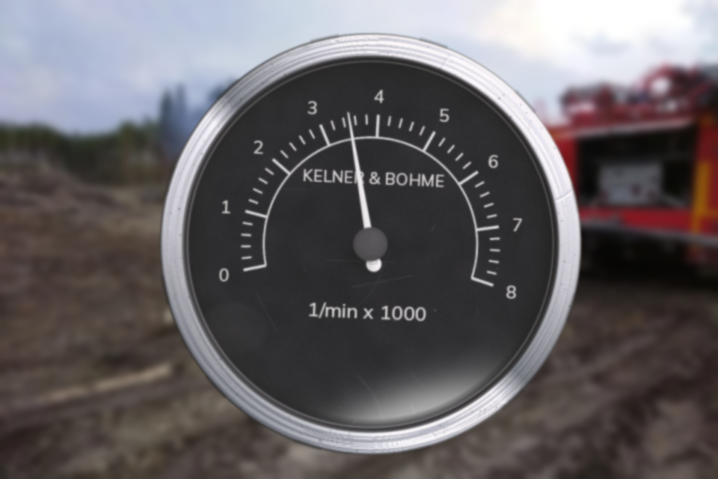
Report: rpm 3500
